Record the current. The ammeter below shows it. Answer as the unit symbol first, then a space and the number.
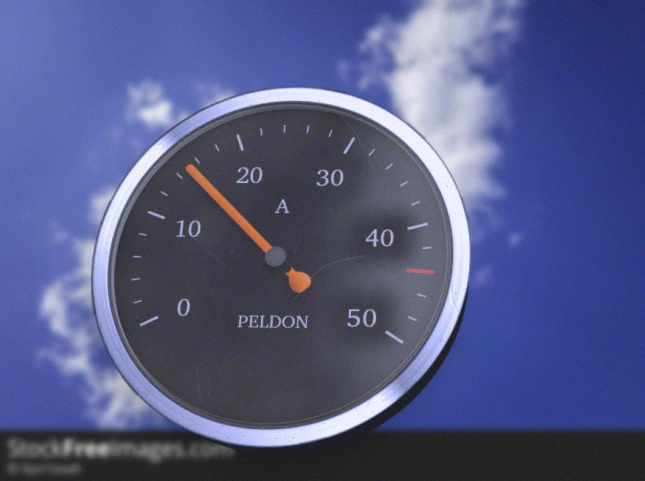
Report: A 15
